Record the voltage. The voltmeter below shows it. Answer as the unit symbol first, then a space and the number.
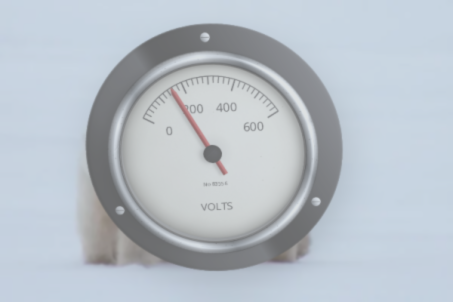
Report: V 160
